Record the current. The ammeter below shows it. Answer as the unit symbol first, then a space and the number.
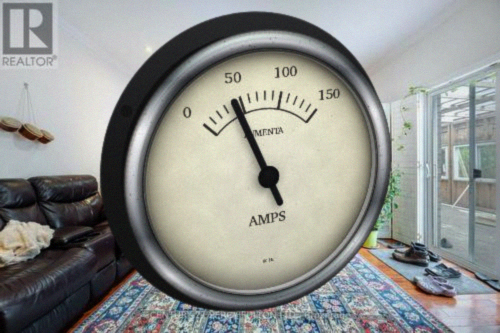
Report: A 40
